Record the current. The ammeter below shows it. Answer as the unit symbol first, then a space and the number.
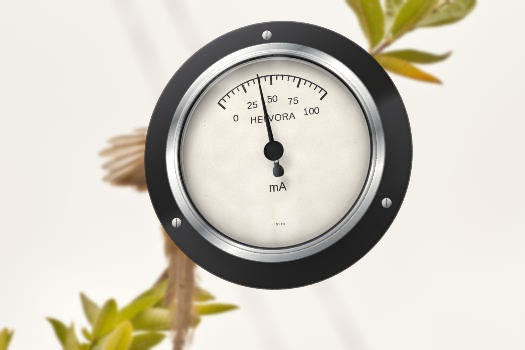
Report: mA 40
